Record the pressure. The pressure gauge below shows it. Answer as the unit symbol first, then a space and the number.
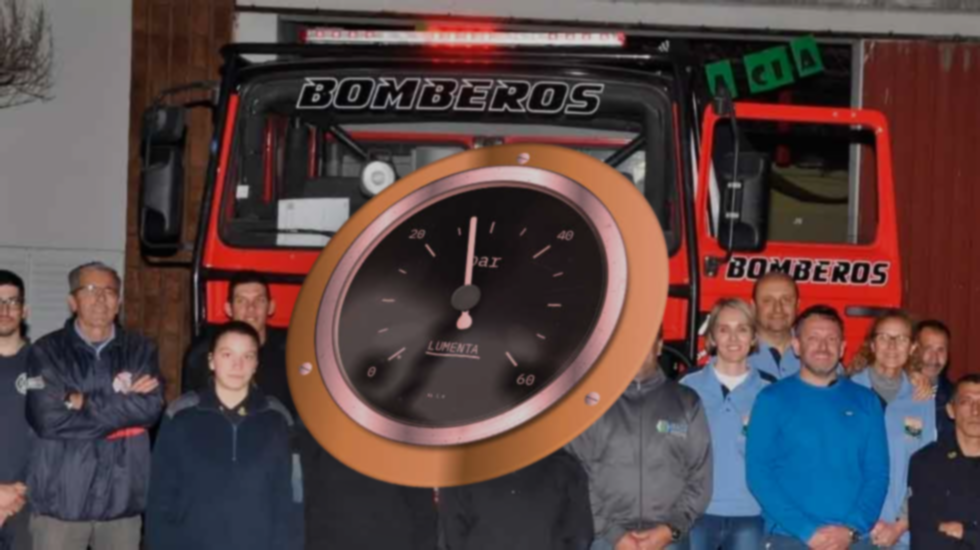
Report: bar 27.5
